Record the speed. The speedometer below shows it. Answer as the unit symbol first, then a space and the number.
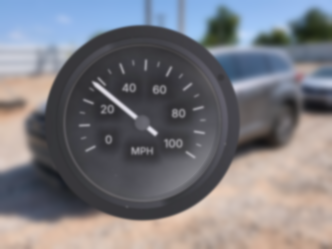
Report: mph 27.5
